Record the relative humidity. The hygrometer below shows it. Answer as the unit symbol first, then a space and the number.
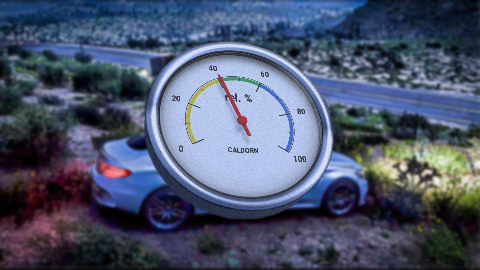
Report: % 40
